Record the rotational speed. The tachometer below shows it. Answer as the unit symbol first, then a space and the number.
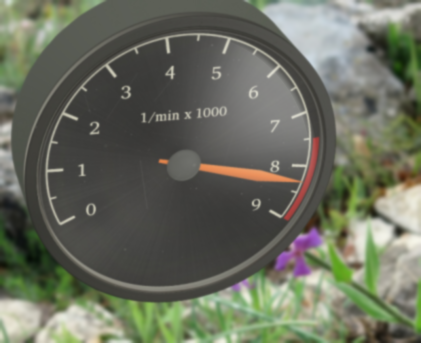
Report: rpm 8250
